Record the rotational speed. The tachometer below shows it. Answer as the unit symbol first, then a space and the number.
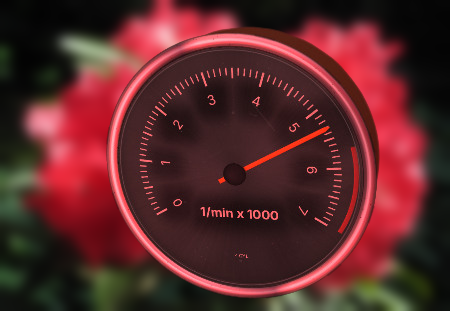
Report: rpm 5300
